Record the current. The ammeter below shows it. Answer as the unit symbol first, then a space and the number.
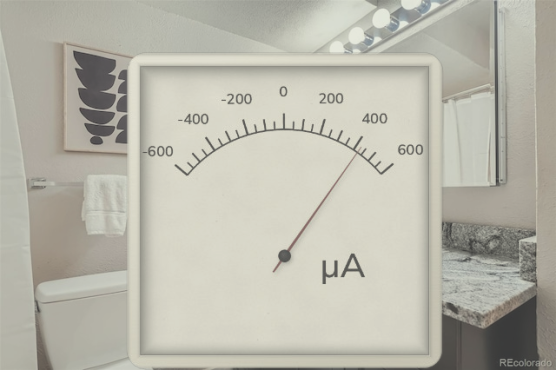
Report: µA 425
